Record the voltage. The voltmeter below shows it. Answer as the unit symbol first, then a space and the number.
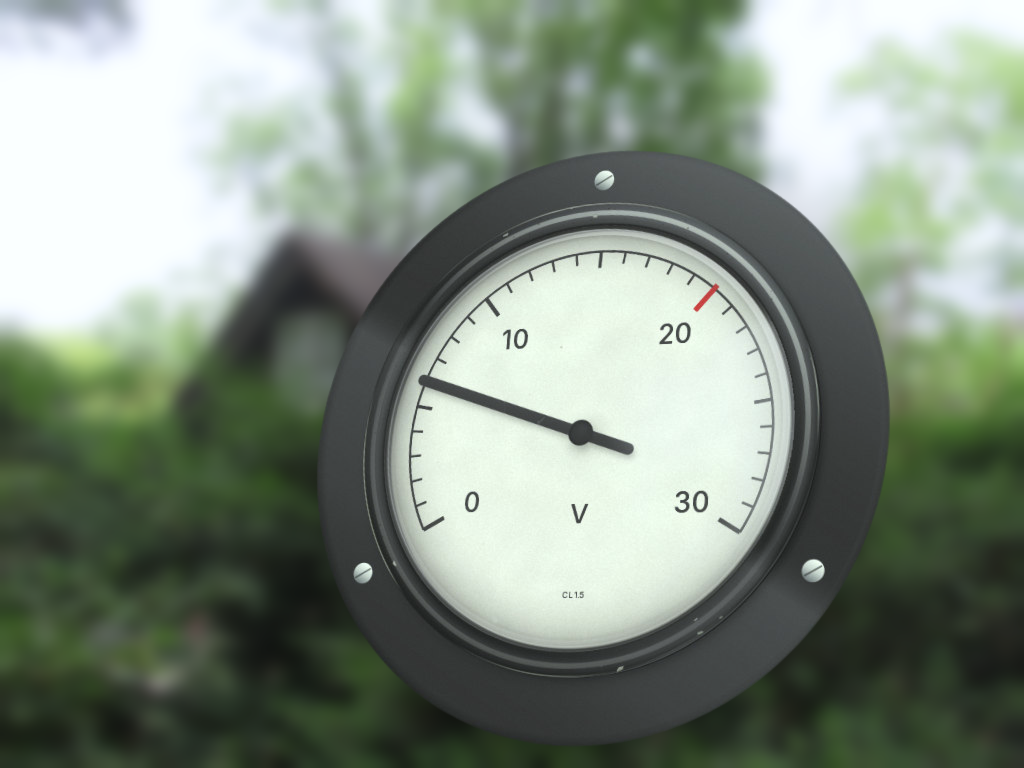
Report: V 6
